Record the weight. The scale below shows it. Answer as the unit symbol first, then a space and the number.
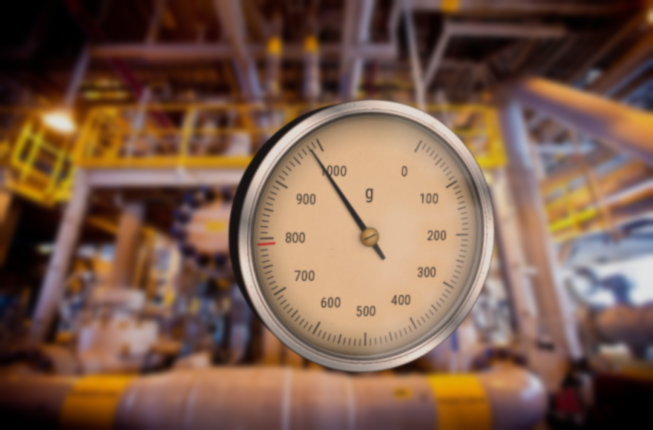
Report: g 980
